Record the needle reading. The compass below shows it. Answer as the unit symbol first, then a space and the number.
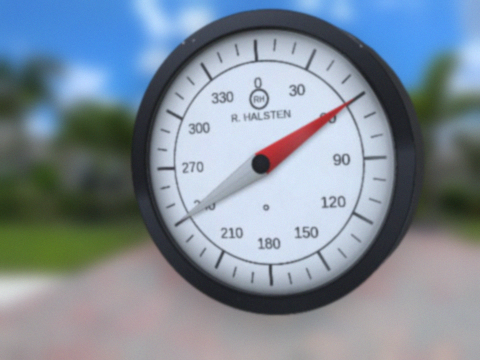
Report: ° 60
